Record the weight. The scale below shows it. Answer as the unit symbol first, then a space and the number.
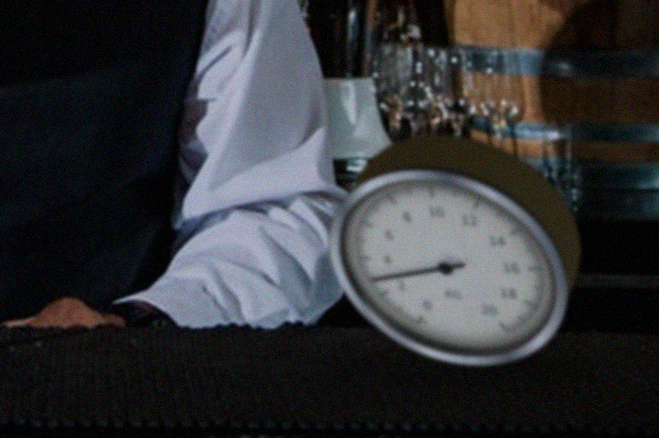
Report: kg 3
